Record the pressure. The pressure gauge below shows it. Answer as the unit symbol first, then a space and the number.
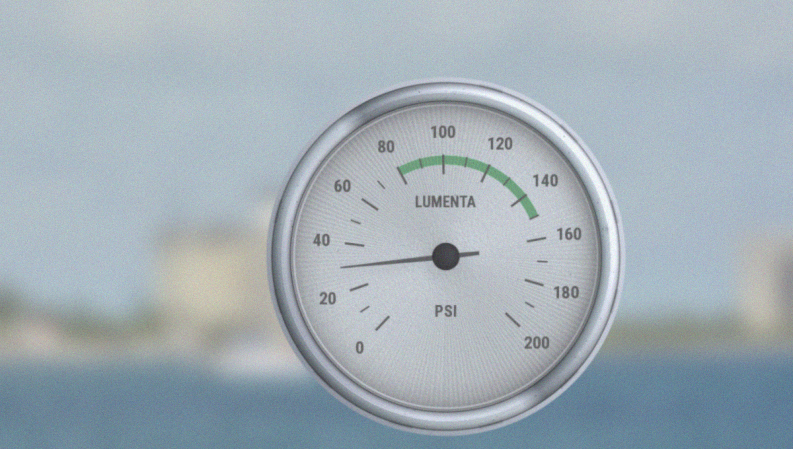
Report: psi 30
